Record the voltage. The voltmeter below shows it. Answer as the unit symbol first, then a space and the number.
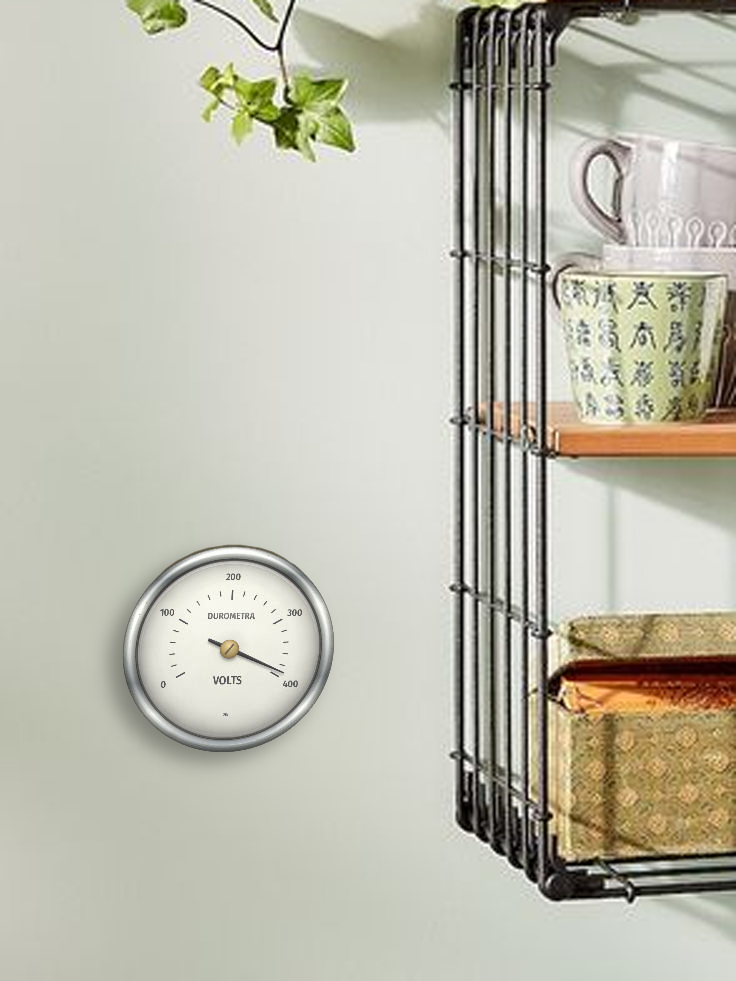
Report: V 390
